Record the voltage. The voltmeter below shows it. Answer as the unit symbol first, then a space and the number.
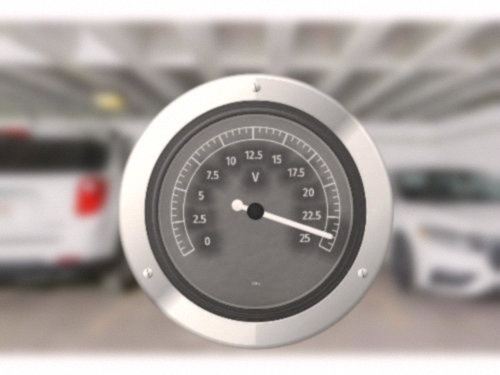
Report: V 24
